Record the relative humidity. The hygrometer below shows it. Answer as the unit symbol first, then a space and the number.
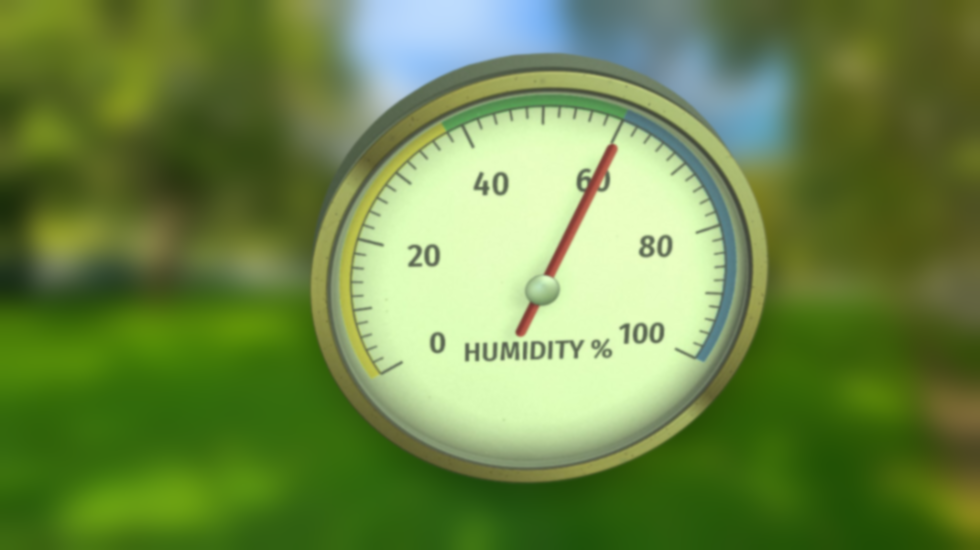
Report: % 60
